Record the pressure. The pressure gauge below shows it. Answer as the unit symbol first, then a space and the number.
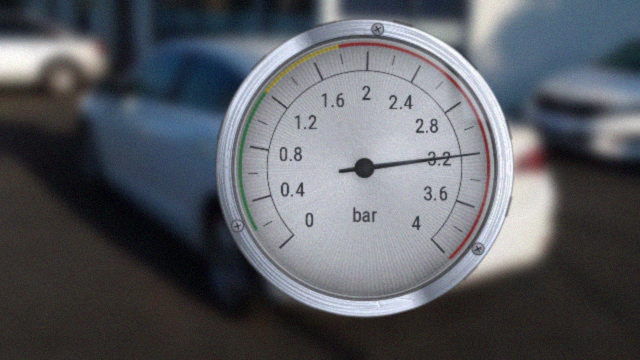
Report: bar 3.2
